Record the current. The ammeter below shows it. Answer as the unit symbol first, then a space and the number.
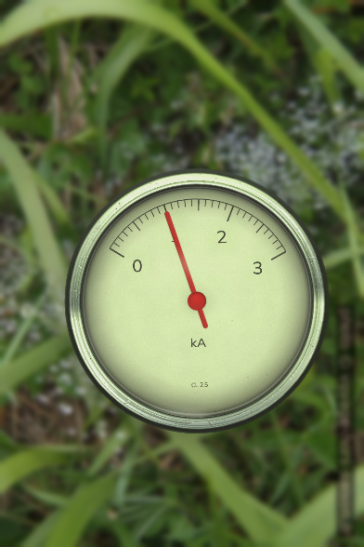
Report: kA 1
